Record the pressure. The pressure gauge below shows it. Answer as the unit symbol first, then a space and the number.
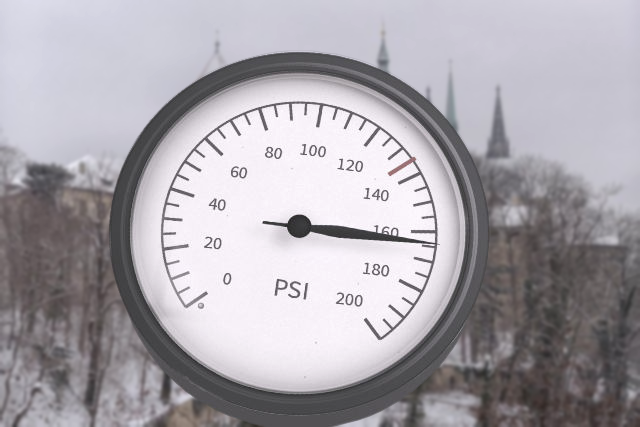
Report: psi 165
